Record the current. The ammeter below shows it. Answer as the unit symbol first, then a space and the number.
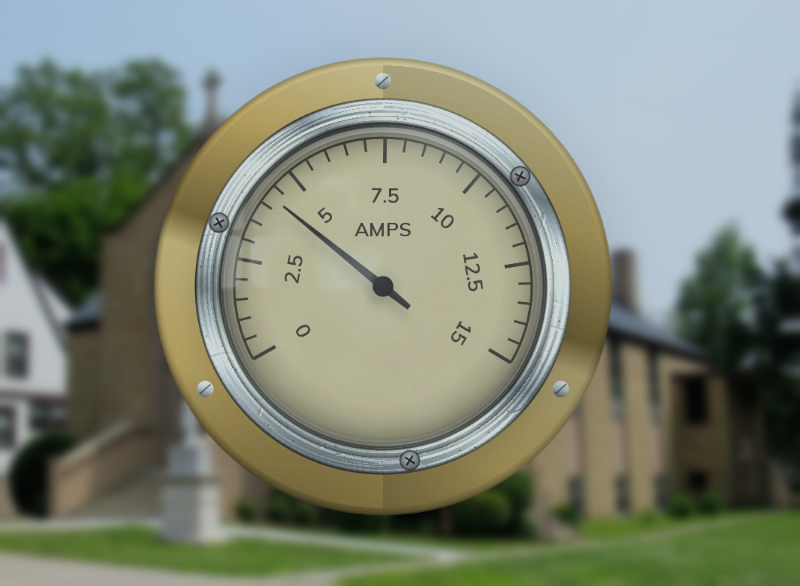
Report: A 4.25
